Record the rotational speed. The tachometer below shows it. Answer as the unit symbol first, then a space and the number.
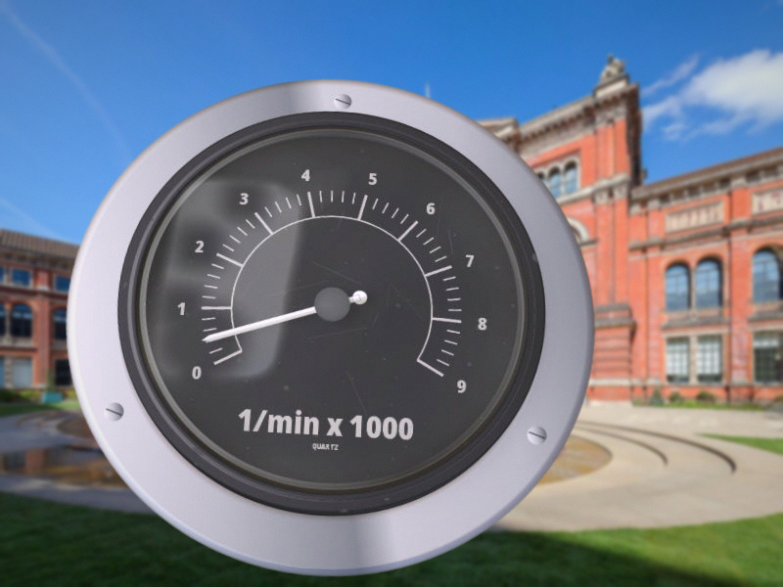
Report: rpm 400
